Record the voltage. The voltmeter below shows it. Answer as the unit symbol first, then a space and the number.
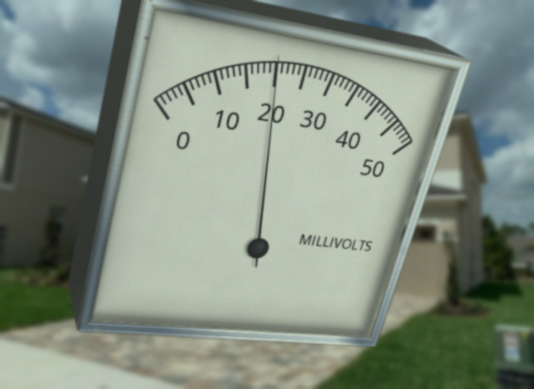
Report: mV 20
